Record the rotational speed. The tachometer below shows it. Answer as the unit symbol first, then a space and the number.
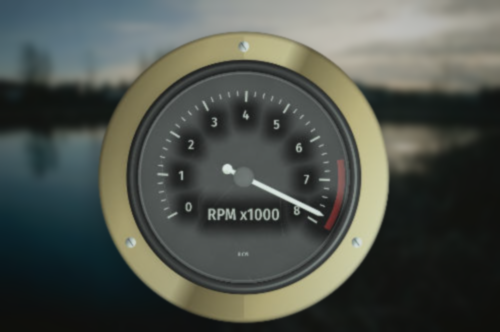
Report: rpm 7800
